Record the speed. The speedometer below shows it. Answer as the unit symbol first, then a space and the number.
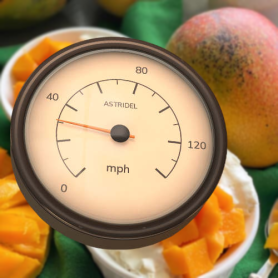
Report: mph 30
